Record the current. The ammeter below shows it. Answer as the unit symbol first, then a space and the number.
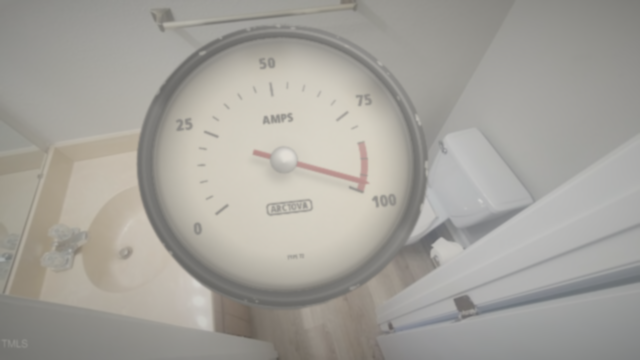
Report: A 97.5
